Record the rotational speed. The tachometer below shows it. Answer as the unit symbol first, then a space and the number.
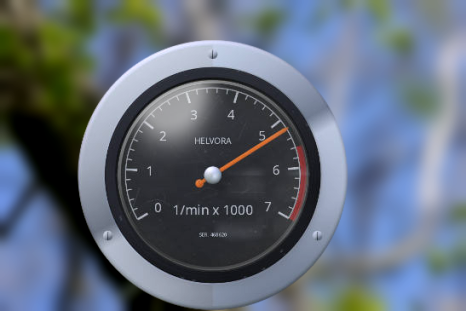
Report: rpm 5200
